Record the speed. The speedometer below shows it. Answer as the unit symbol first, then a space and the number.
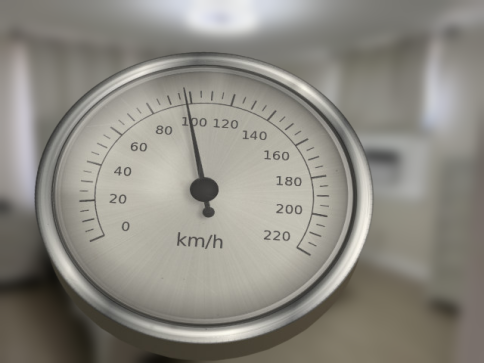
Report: km/h 97.5
